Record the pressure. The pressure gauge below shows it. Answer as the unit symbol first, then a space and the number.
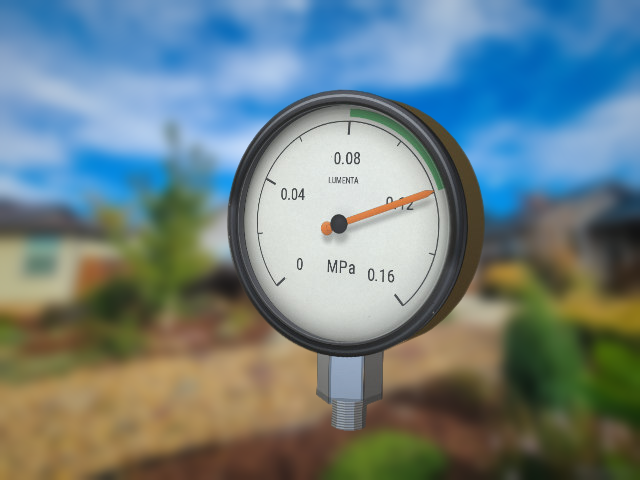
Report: MPa 0.12
